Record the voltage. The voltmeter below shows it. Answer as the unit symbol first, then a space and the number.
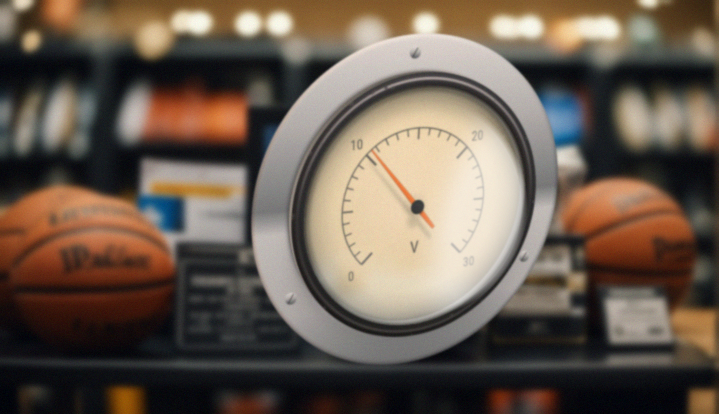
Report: V 10.5
